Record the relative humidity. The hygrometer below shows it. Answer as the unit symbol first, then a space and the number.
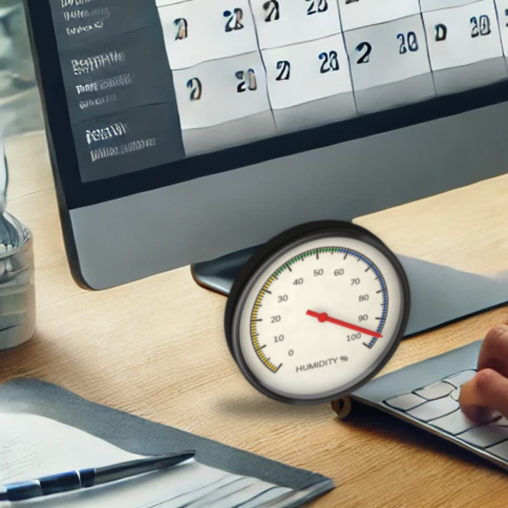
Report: % 95
